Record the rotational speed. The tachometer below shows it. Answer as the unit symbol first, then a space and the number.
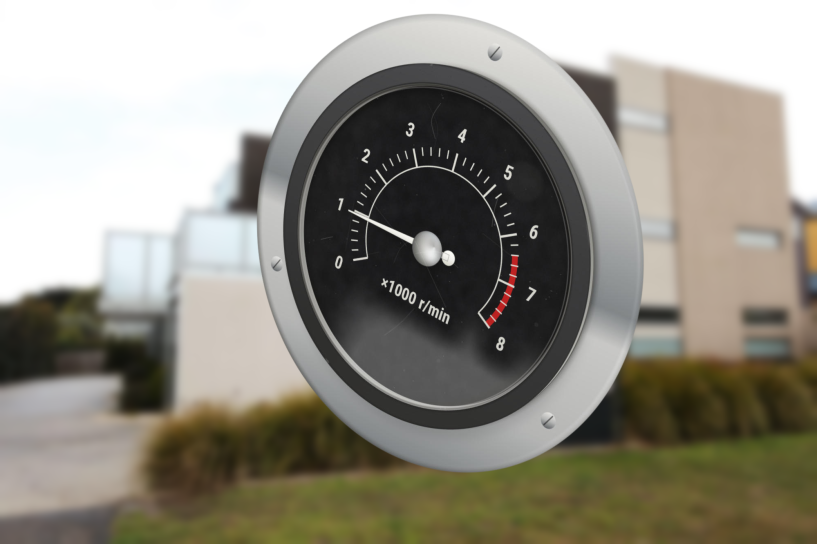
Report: rpm 1000
